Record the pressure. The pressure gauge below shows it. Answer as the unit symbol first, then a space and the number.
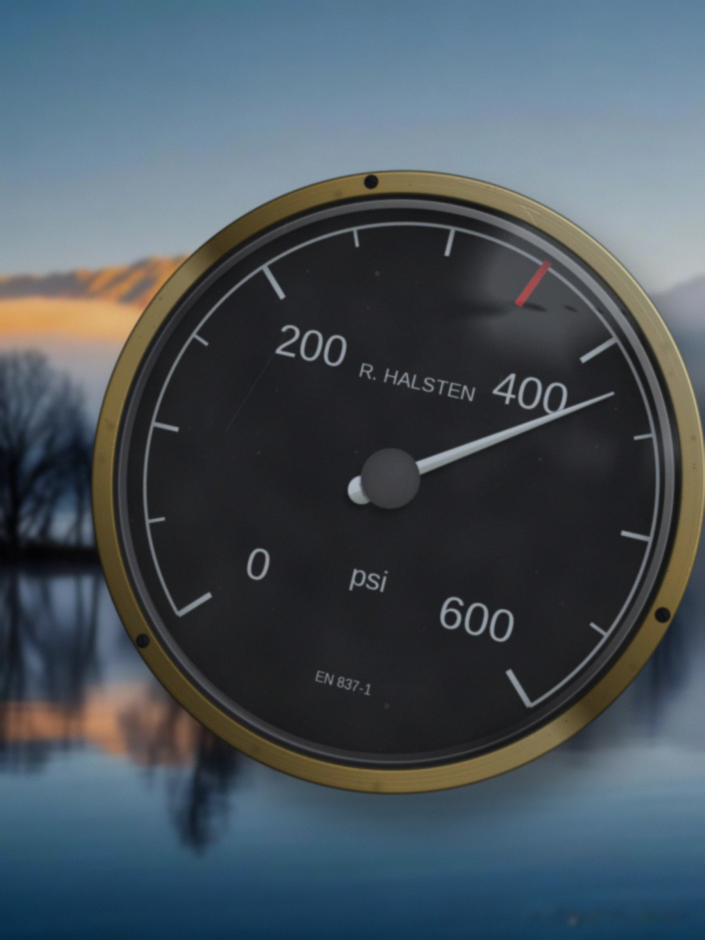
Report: psi 425
